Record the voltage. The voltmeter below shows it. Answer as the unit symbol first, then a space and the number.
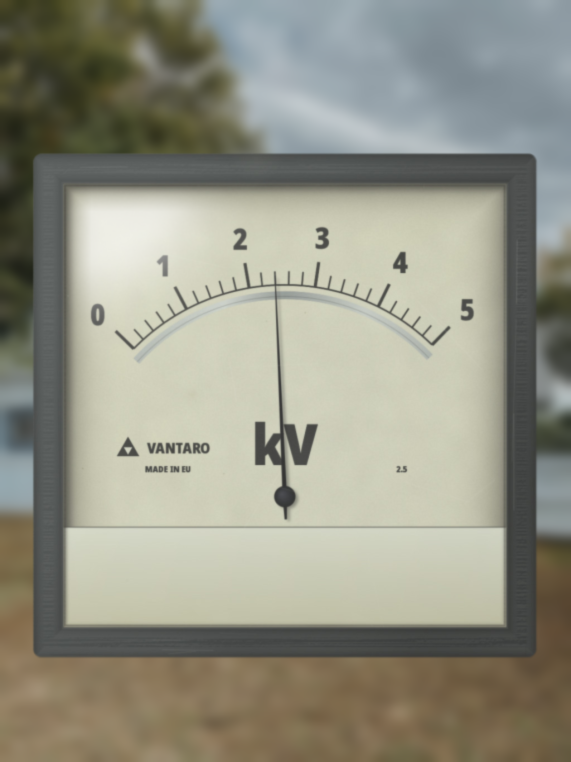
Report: kV 2.4
